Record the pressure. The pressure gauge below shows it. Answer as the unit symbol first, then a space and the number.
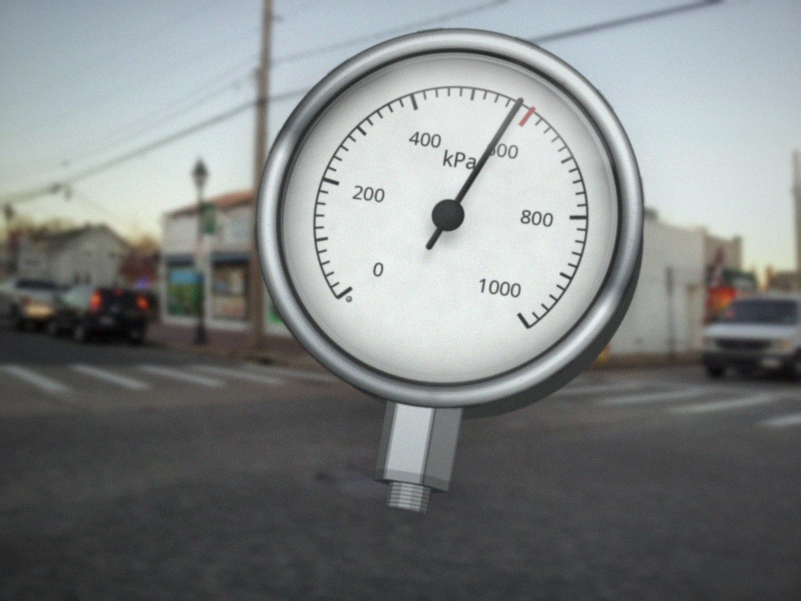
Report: kPa 580
